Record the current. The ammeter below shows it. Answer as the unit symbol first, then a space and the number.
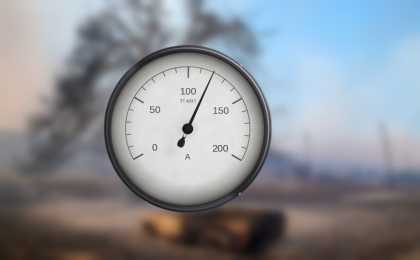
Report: A 120
